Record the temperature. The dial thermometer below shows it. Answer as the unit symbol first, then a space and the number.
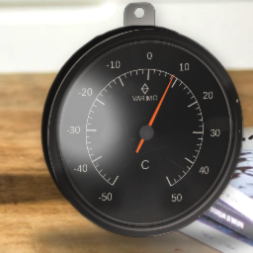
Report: °C 8
